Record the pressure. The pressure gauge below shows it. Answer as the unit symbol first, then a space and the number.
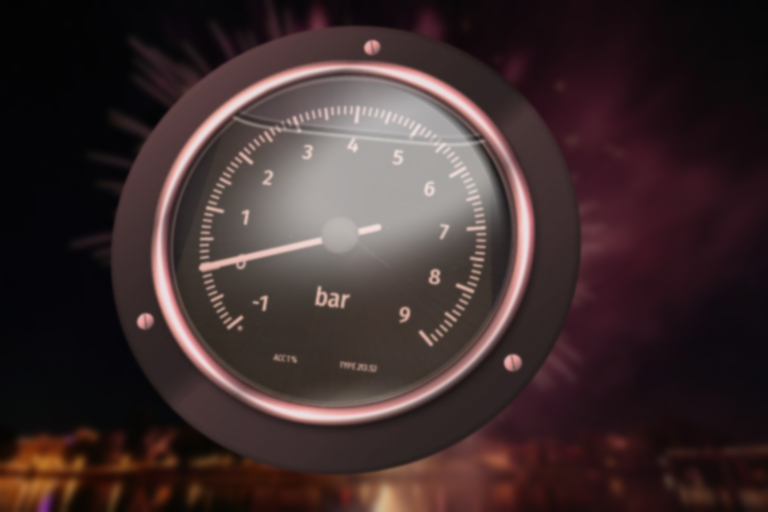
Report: bar 0
